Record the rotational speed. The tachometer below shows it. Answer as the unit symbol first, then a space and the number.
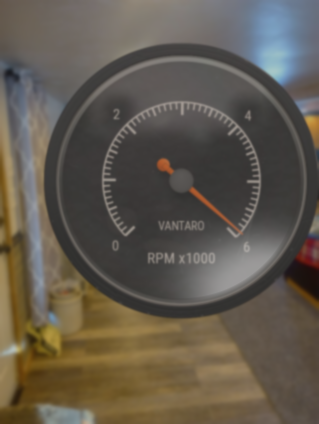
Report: rpm 5900
